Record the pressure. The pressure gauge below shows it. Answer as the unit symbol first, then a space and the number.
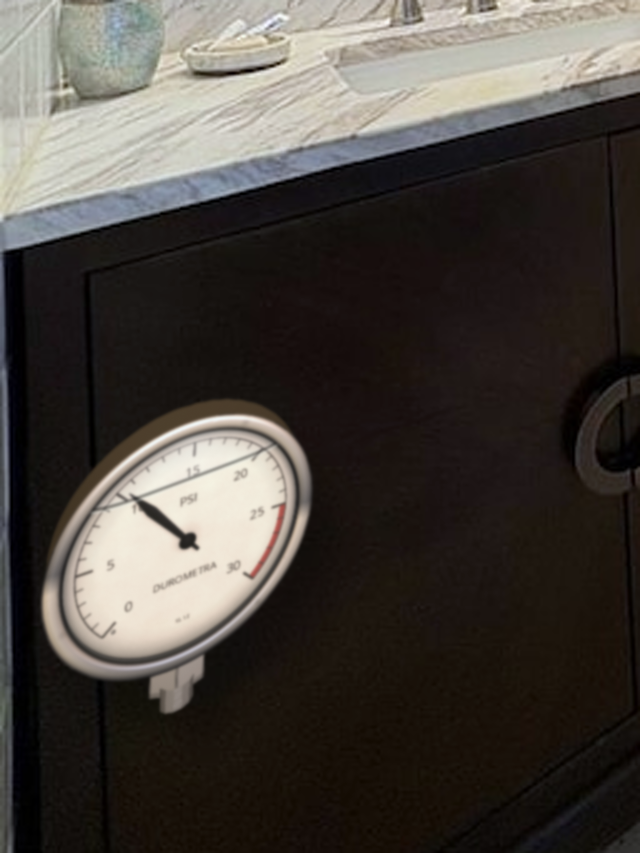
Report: psi 10.5
